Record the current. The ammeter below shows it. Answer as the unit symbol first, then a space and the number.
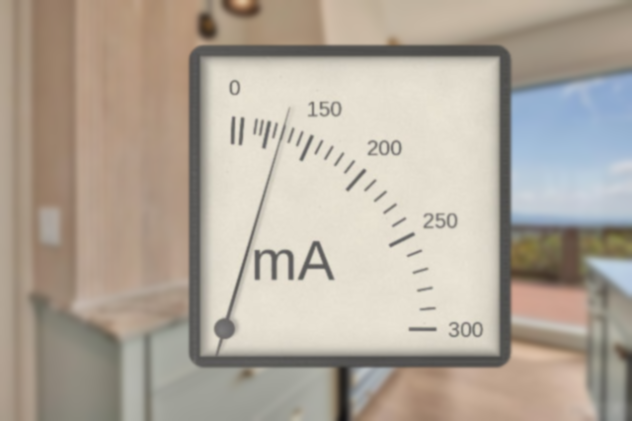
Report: mA 120
